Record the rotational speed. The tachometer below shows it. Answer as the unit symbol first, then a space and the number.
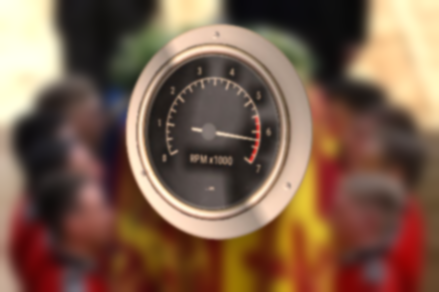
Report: rpm 6250
